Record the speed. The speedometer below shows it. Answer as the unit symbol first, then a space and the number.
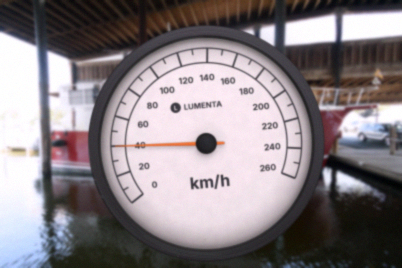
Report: km/h 40
